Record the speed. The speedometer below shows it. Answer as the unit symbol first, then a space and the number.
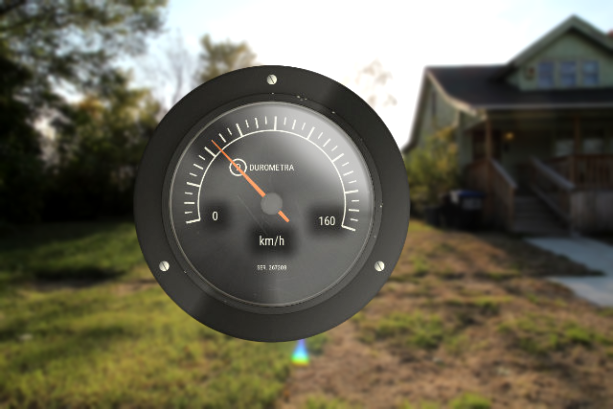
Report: km/h 45
